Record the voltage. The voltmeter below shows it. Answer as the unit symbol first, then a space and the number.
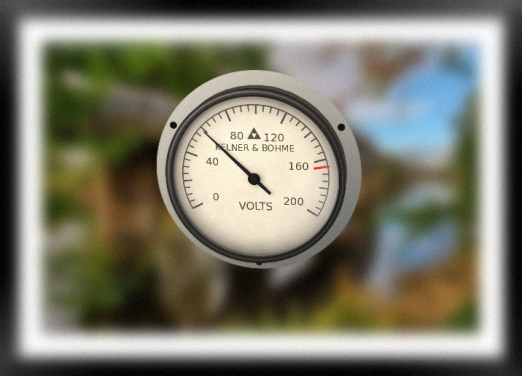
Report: V 60
